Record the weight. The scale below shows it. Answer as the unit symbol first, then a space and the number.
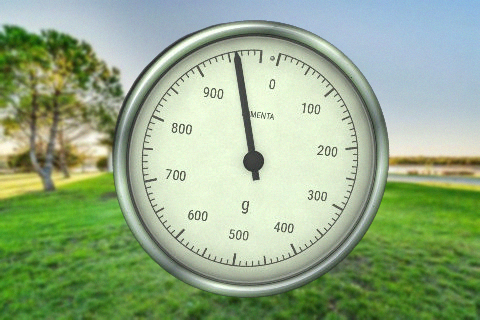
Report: g 960
